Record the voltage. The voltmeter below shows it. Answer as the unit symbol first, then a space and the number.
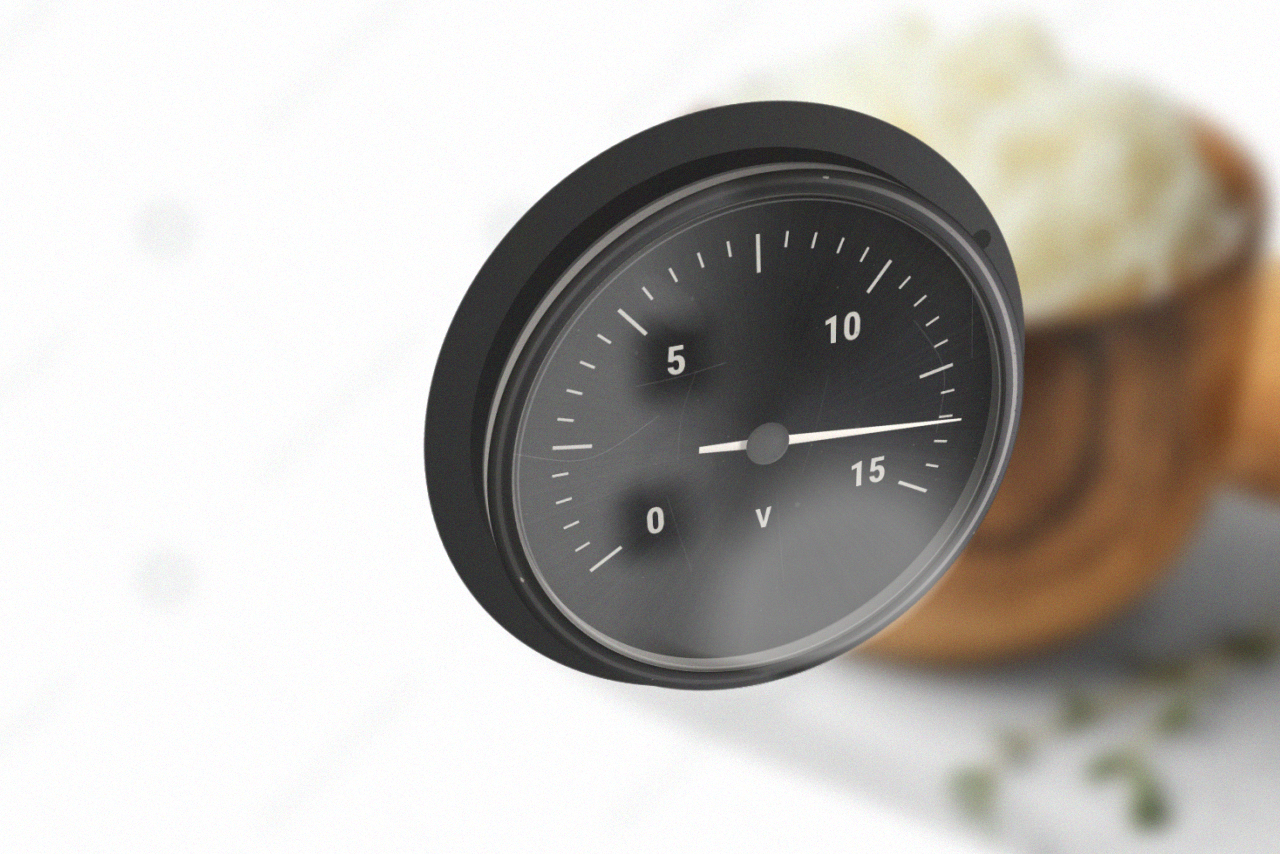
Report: V 13.5
